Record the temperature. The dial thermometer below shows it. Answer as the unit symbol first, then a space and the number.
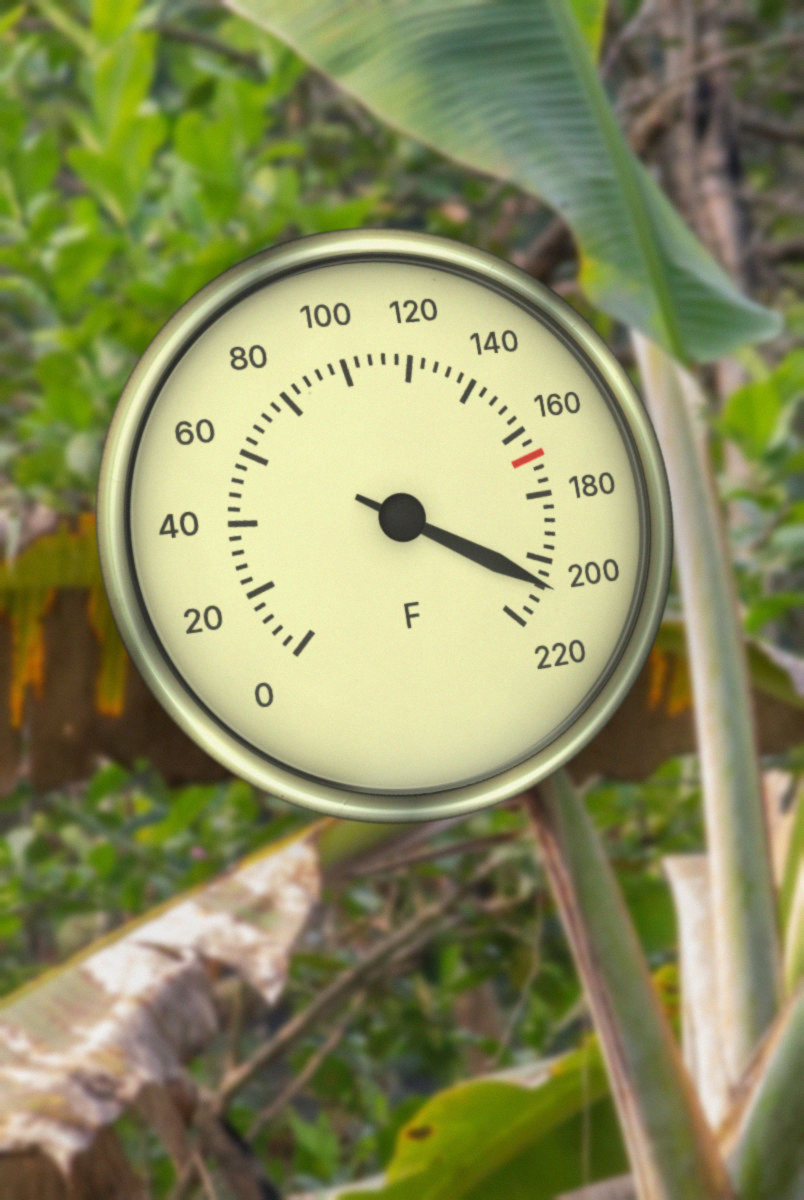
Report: °F 208
